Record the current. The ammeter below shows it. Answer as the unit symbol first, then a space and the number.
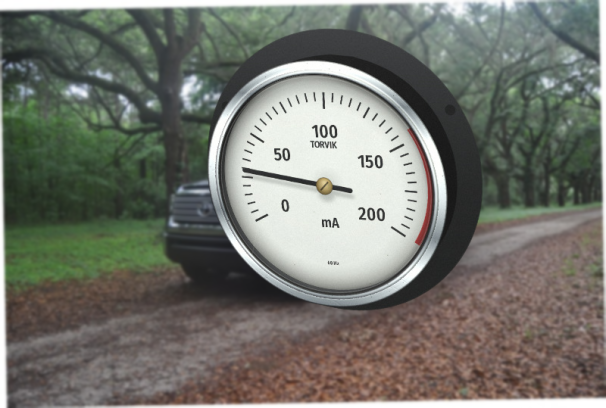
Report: mA 30
